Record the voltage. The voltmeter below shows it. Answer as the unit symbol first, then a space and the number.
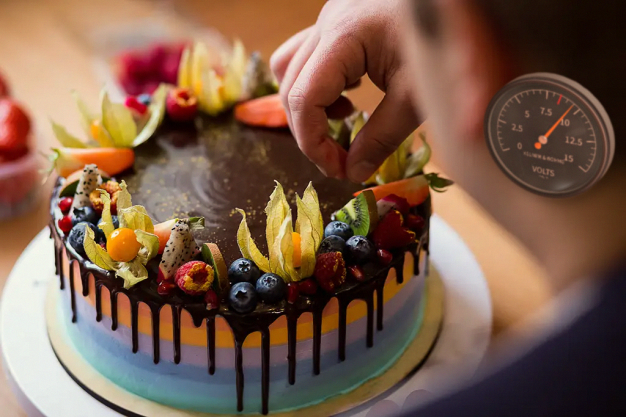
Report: V 9.5
